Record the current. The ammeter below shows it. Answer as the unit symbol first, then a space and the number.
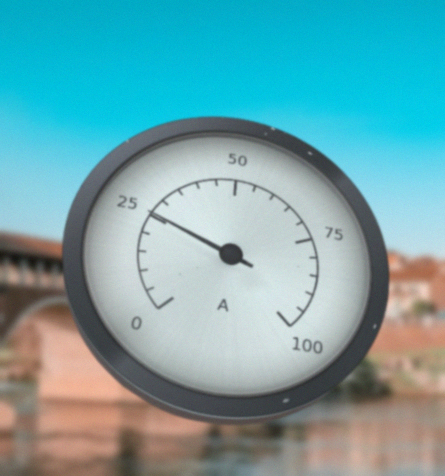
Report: A 25
